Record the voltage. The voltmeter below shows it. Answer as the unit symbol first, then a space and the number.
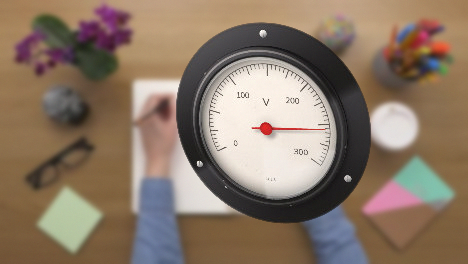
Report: V 255
